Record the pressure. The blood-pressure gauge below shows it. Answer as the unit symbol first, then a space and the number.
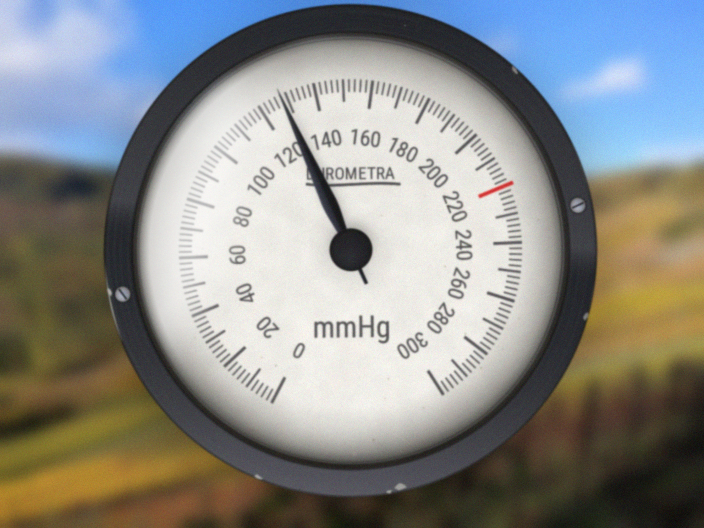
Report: mmHg 128
